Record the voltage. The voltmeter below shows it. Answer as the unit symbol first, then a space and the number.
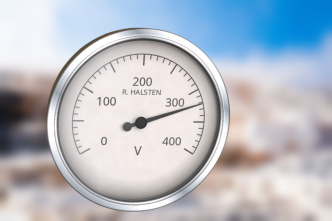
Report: V 320
